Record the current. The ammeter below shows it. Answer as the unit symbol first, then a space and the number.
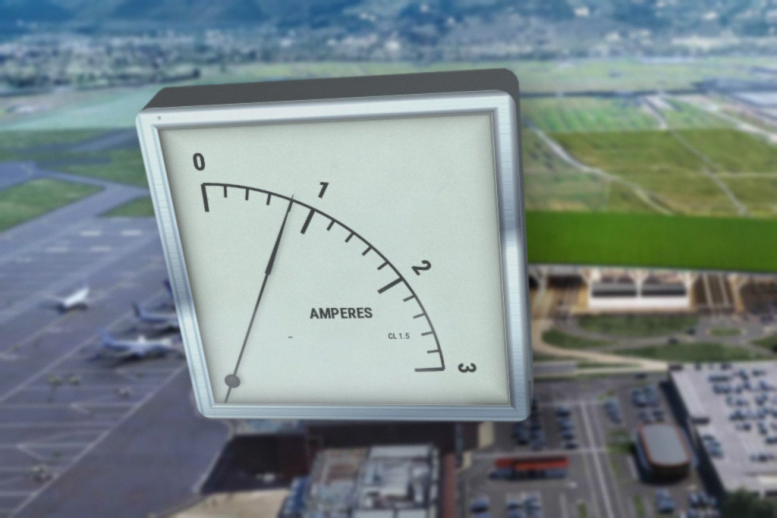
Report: A 0.8
